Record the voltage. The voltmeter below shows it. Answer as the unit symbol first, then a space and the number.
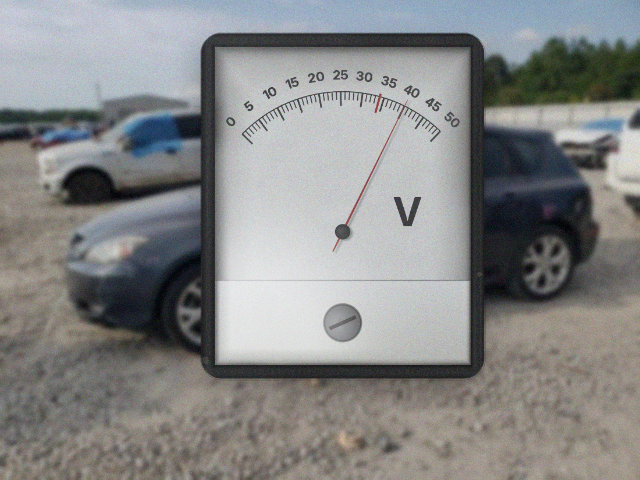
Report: V 40
